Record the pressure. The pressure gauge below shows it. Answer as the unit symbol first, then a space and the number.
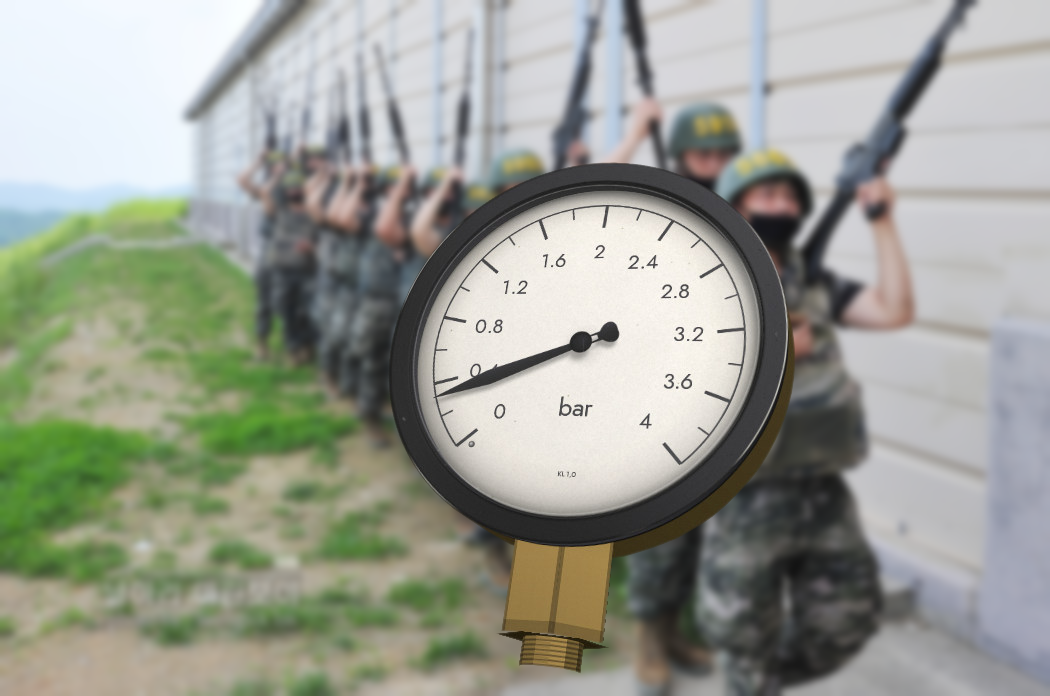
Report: bar 0.3
